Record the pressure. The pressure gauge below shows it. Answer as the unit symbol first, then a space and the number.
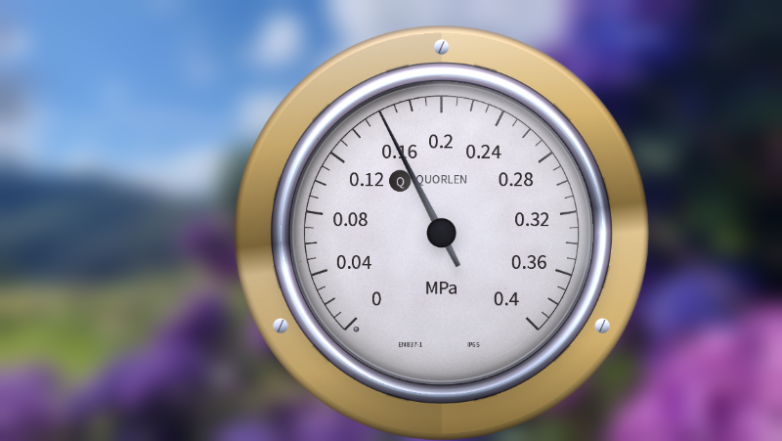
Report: MPa 0.16
